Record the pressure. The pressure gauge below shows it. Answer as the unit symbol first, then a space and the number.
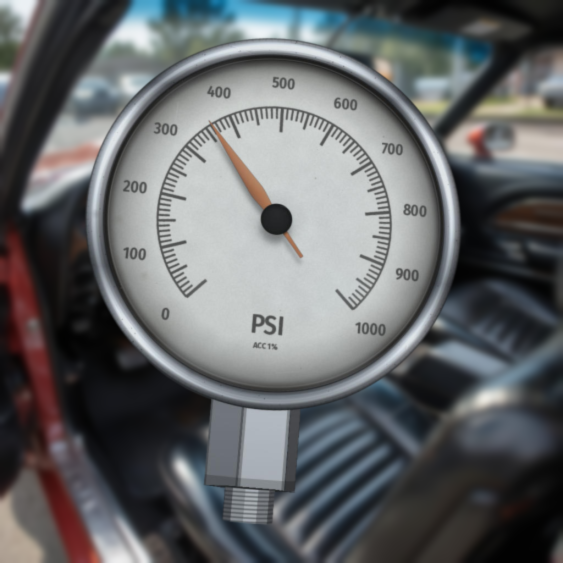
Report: psi 360
